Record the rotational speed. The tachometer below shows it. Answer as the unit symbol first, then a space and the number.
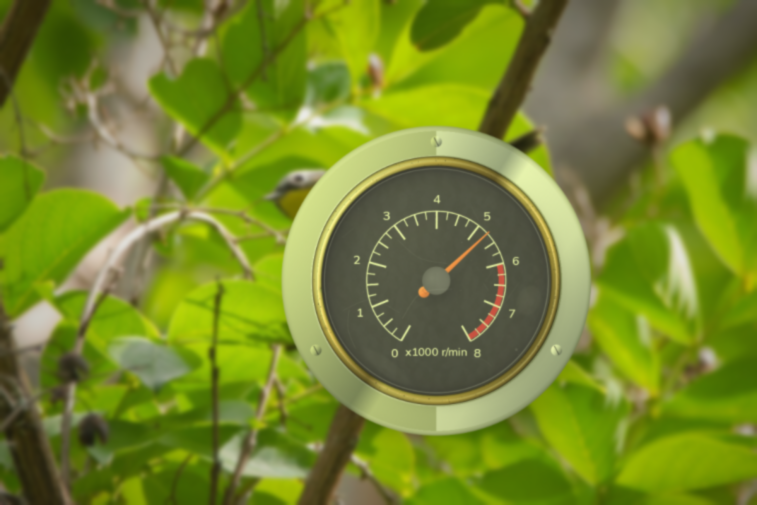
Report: rpm 5250
